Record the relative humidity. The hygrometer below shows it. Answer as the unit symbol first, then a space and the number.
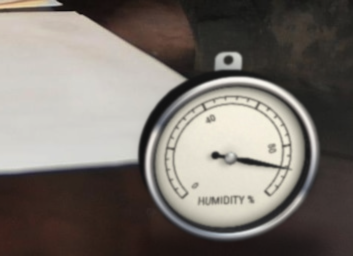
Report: % 88
